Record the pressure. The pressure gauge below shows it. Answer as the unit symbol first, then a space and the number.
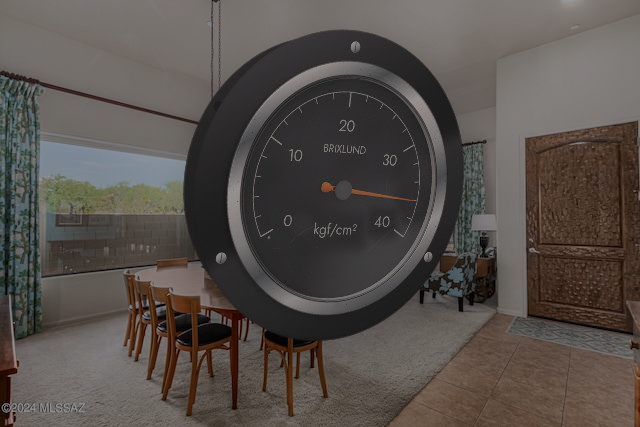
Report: kg/cm² 36
